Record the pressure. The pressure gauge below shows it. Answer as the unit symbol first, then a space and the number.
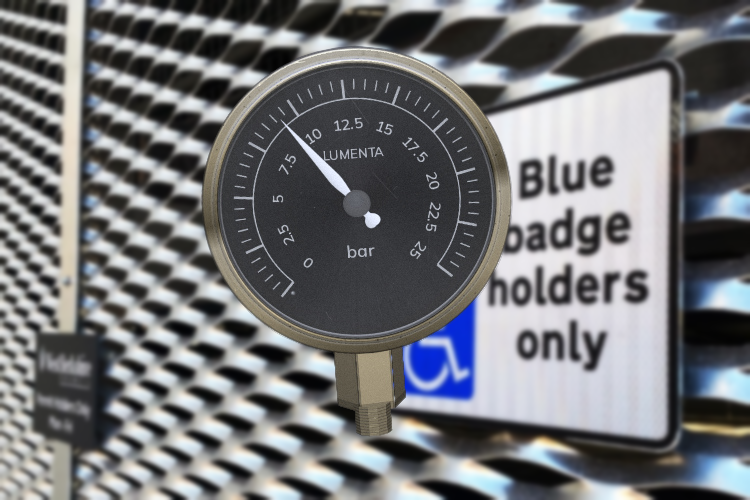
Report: bar 9.25
